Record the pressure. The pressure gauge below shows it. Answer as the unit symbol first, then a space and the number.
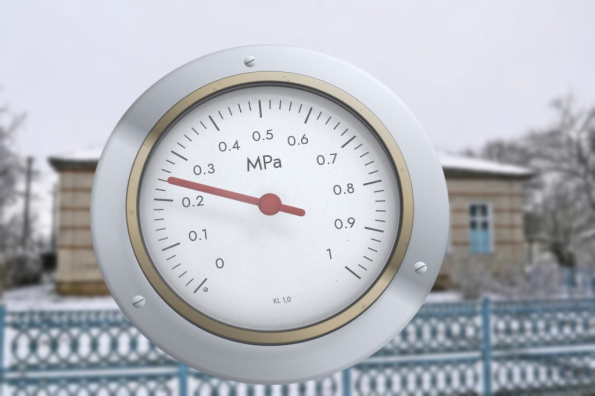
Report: MPa 0.24
